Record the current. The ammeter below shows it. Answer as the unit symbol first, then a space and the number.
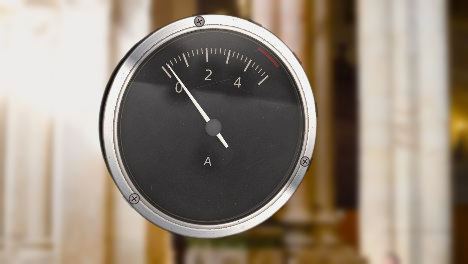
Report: A 0.2
